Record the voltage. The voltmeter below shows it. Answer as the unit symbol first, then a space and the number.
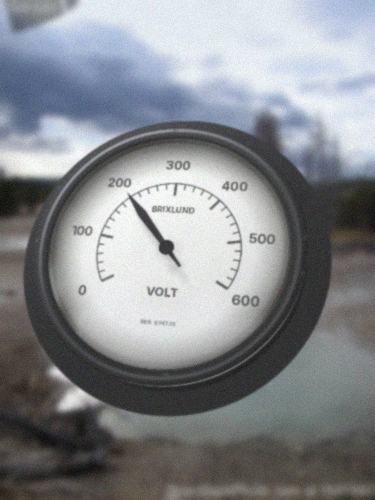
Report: V 200
